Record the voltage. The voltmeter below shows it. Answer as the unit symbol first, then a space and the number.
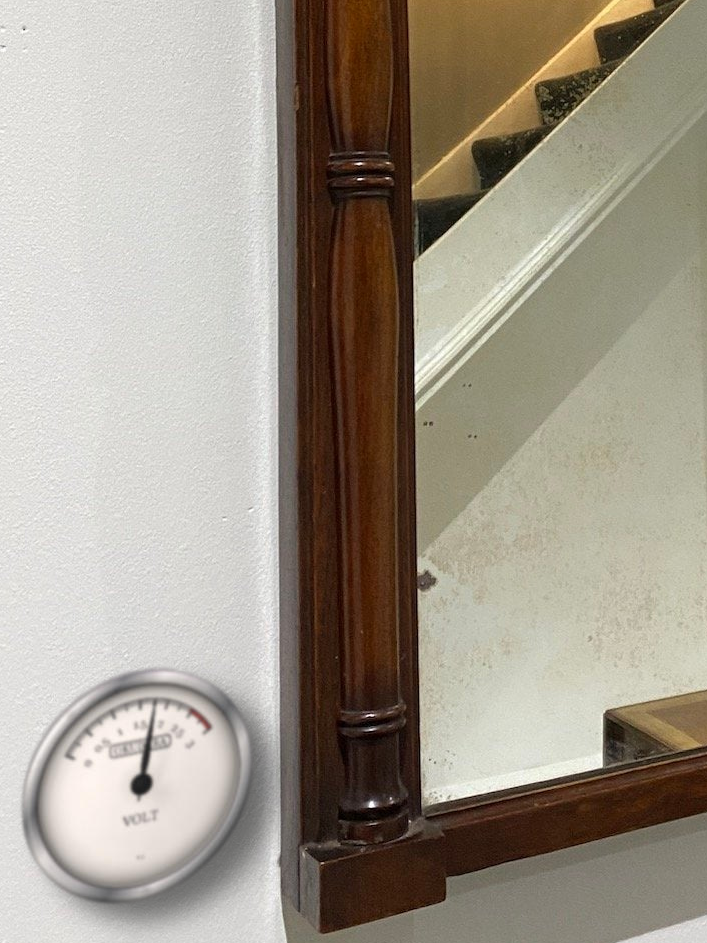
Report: V 1.75
